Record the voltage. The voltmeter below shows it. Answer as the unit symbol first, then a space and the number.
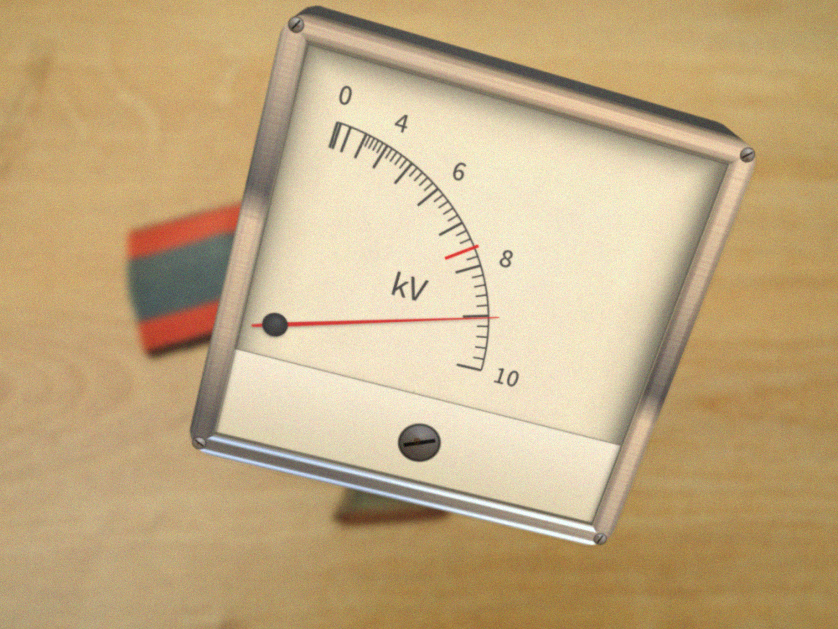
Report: kV 9
